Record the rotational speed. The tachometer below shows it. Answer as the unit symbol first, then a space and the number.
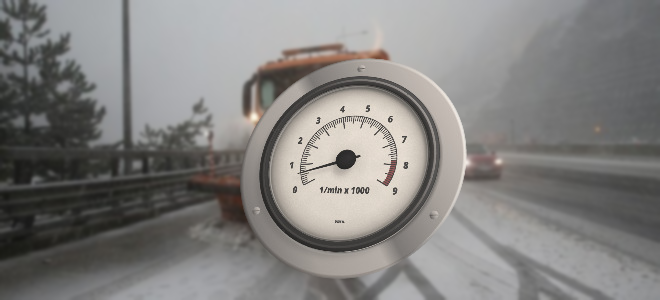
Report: rpm 500
